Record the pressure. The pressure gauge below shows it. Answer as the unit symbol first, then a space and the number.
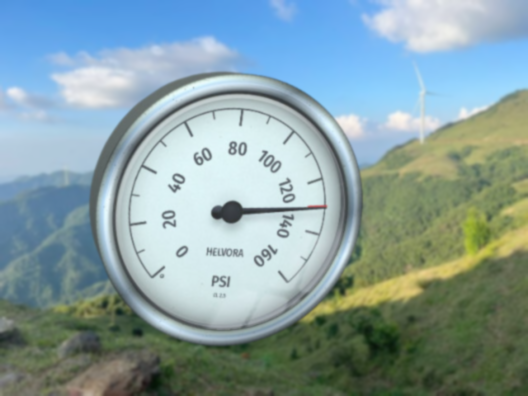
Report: psi 130
